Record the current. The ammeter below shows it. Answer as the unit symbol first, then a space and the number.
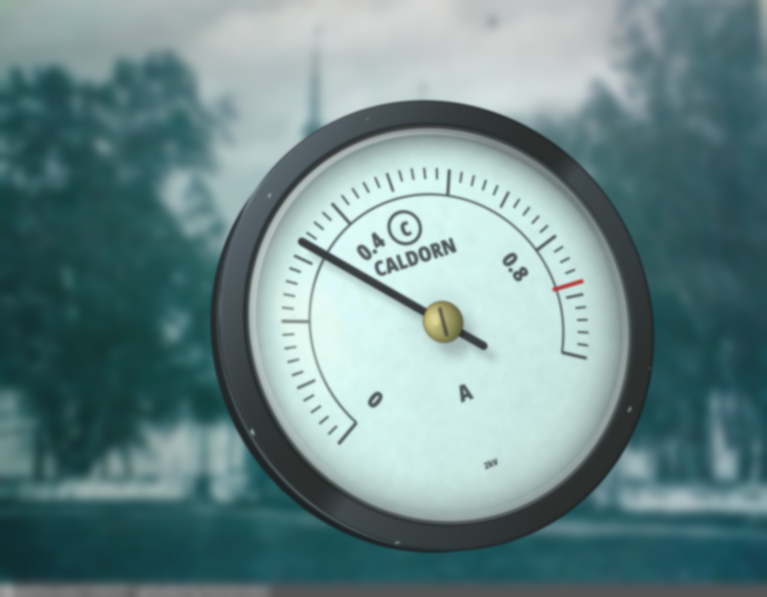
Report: A 0.32
